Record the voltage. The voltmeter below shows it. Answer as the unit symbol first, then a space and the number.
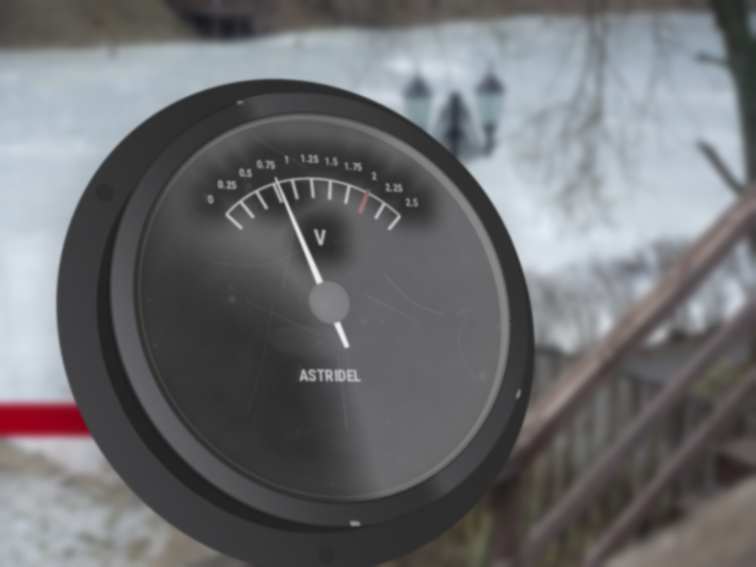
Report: V 0.75
